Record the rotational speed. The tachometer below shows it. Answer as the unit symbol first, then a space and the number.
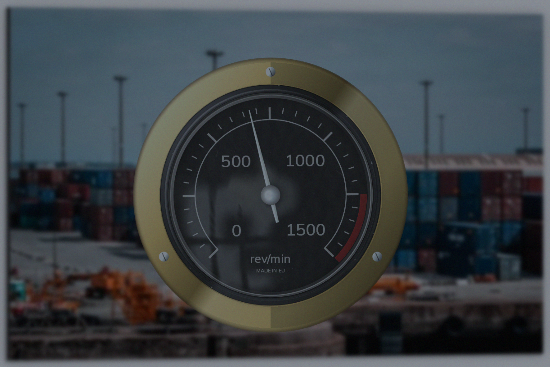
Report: rpm 675
